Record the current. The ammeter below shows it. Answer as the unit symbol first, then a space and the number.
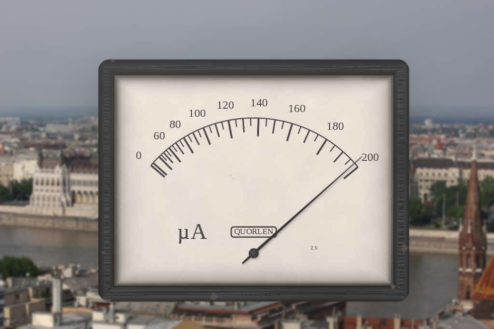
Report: µA 197.5
